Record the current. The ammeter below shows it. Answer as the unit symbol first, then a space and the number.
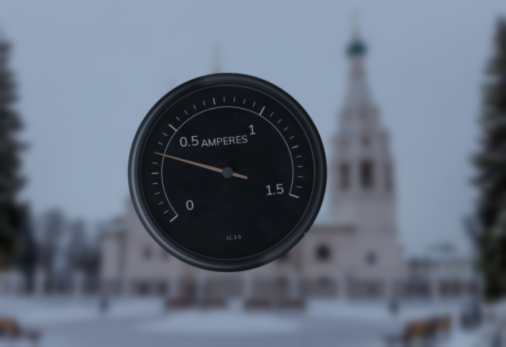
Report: A 0.35
